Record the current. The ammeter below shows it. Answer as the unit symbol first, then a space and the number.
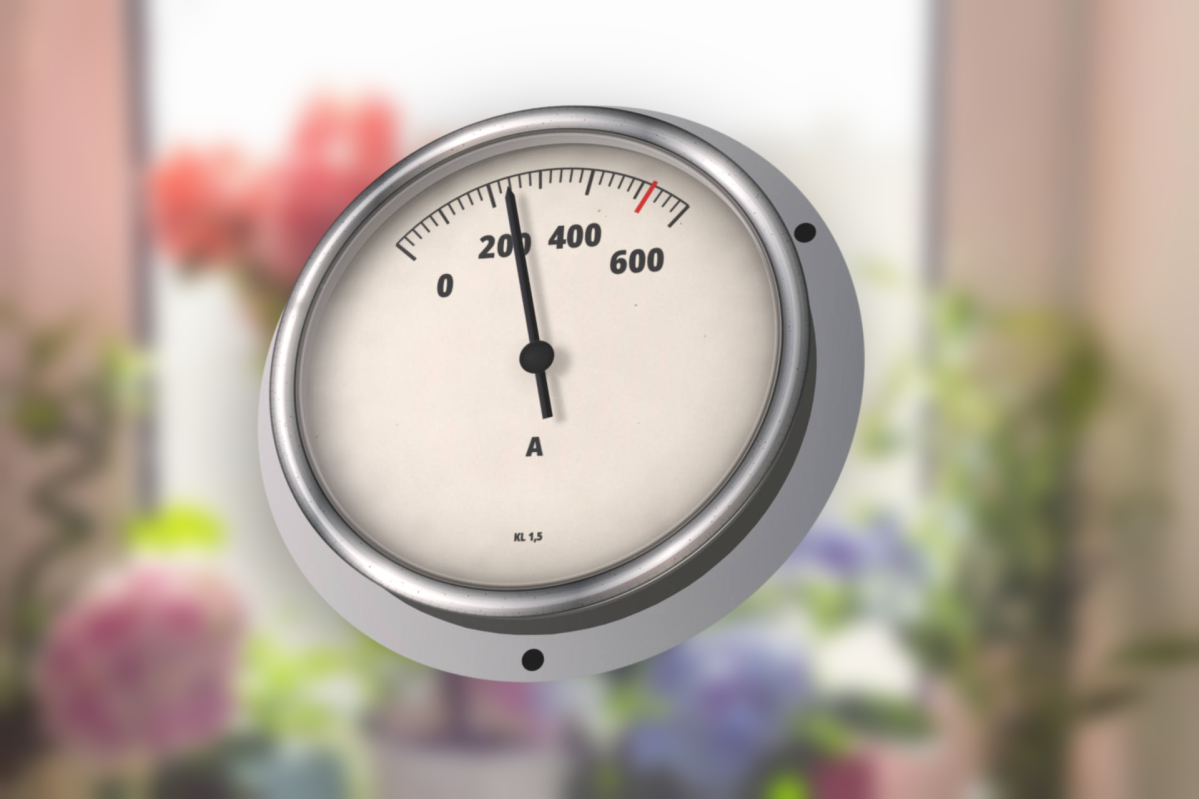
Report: A 240
